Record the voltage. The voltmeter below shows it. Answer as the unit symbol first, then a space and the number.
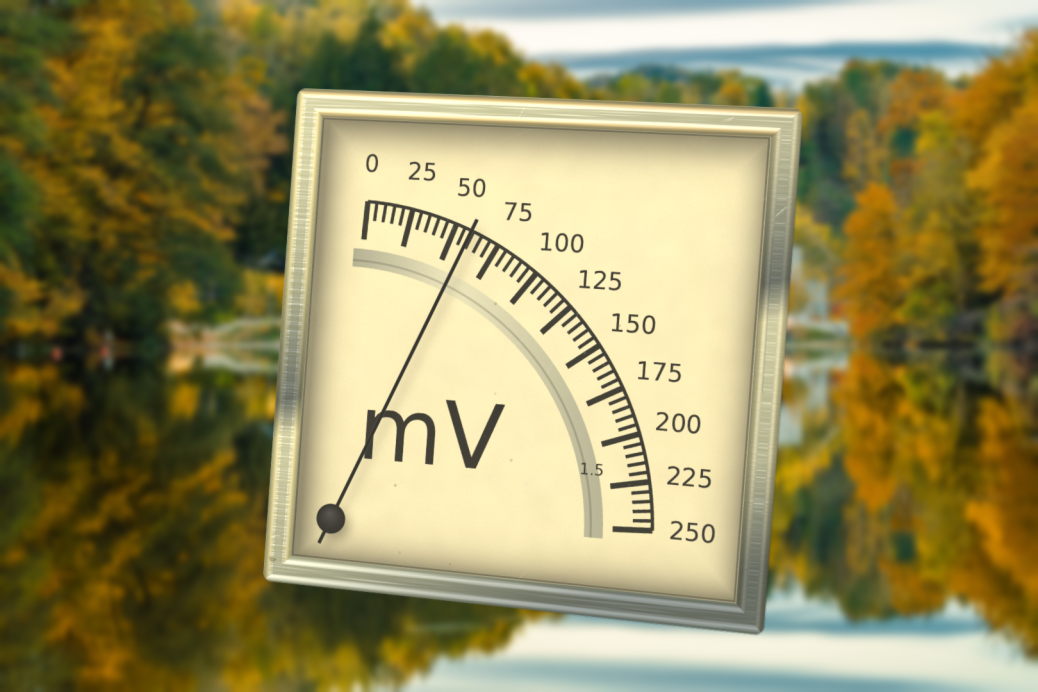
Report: mV 60
